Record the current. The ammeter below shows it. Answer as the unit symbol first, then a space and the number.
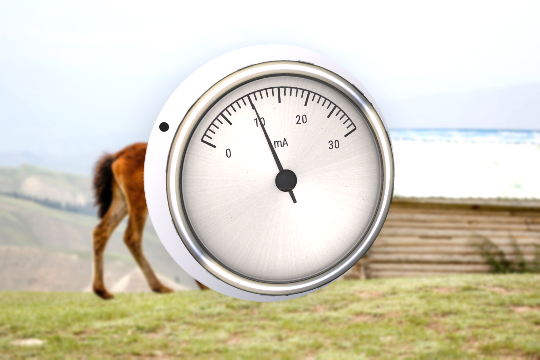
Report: mA 10
